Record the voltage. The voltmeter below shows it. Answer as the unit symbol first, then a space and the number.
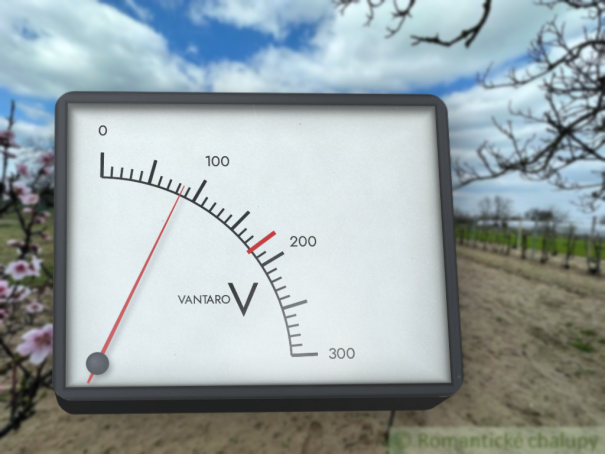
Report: V 85
